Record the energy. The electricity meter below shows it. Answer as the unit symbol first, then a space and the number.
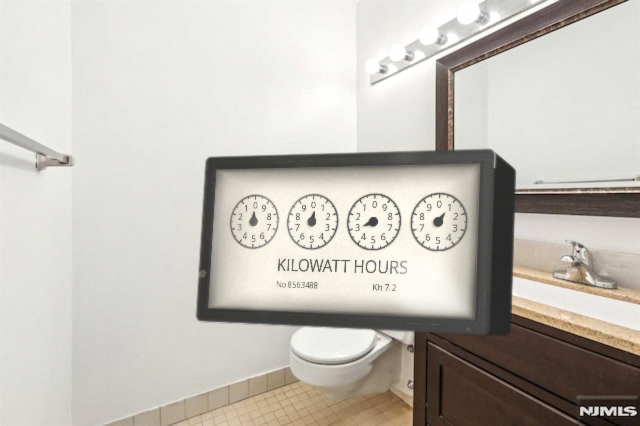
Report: kWh 31
